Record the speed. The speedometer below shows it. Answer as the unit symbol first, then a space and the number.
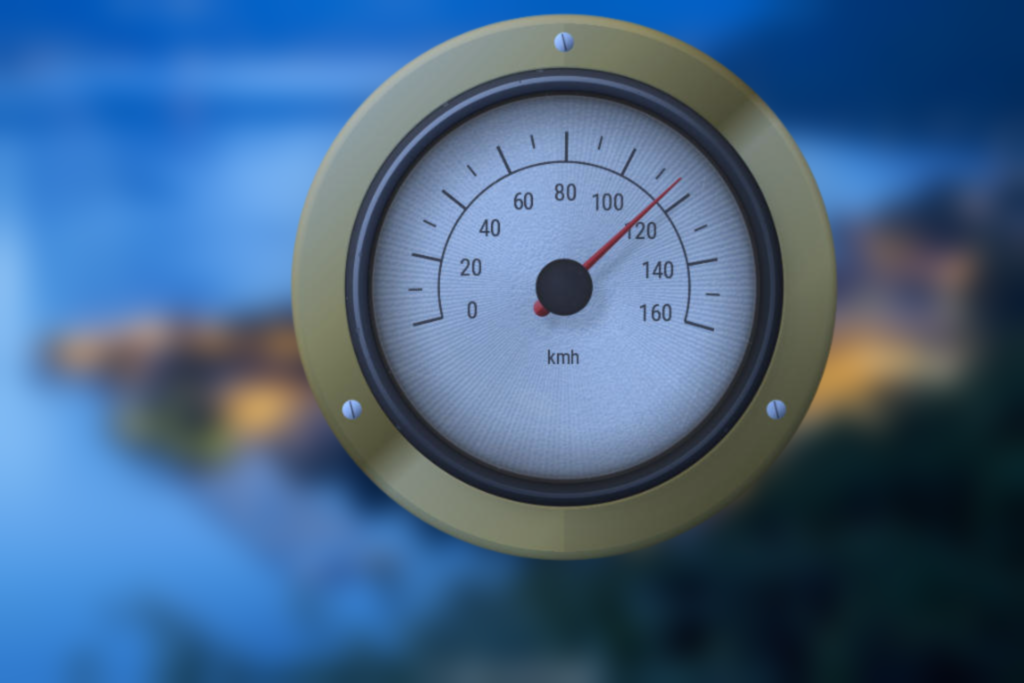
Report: km/h 115
